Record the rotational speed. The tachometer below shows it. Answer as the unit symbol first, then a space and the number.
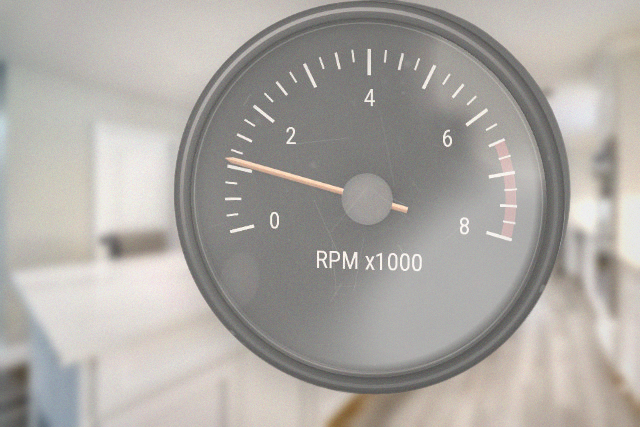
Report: rpm 1125
